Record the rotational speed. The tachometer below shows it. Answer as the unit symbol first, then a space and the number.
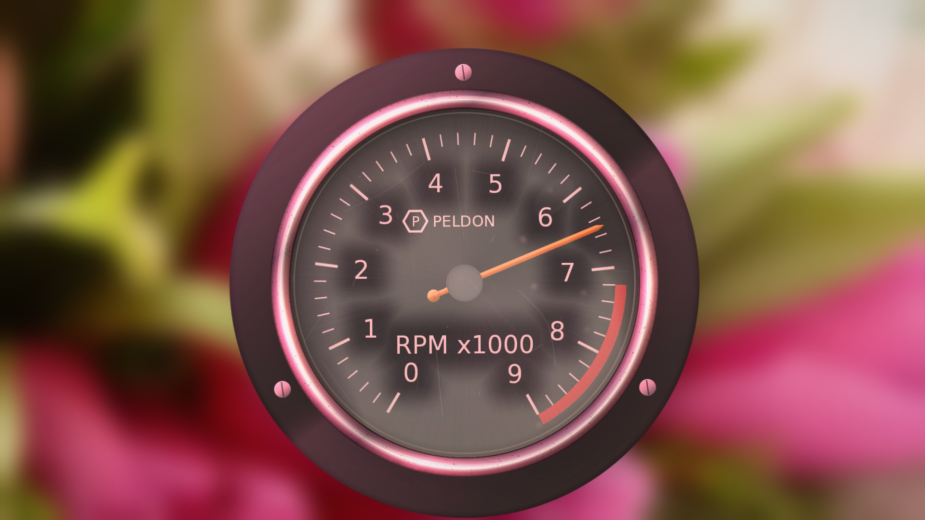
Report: rpm 6500
